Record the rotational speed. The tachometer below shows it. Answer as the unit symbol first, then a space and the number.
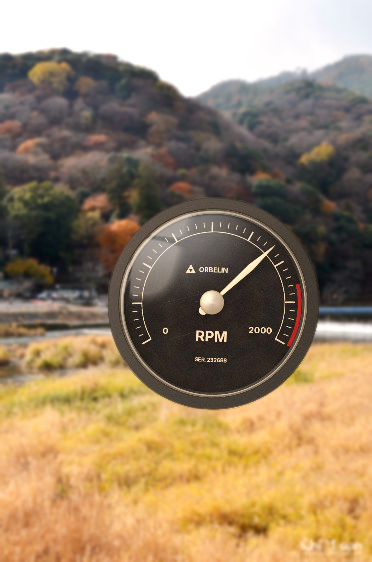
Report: rpm 1400
